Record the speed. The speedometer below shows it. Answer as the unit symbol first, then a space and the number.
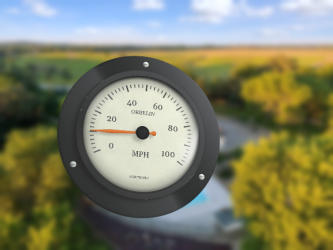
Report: mph 10
